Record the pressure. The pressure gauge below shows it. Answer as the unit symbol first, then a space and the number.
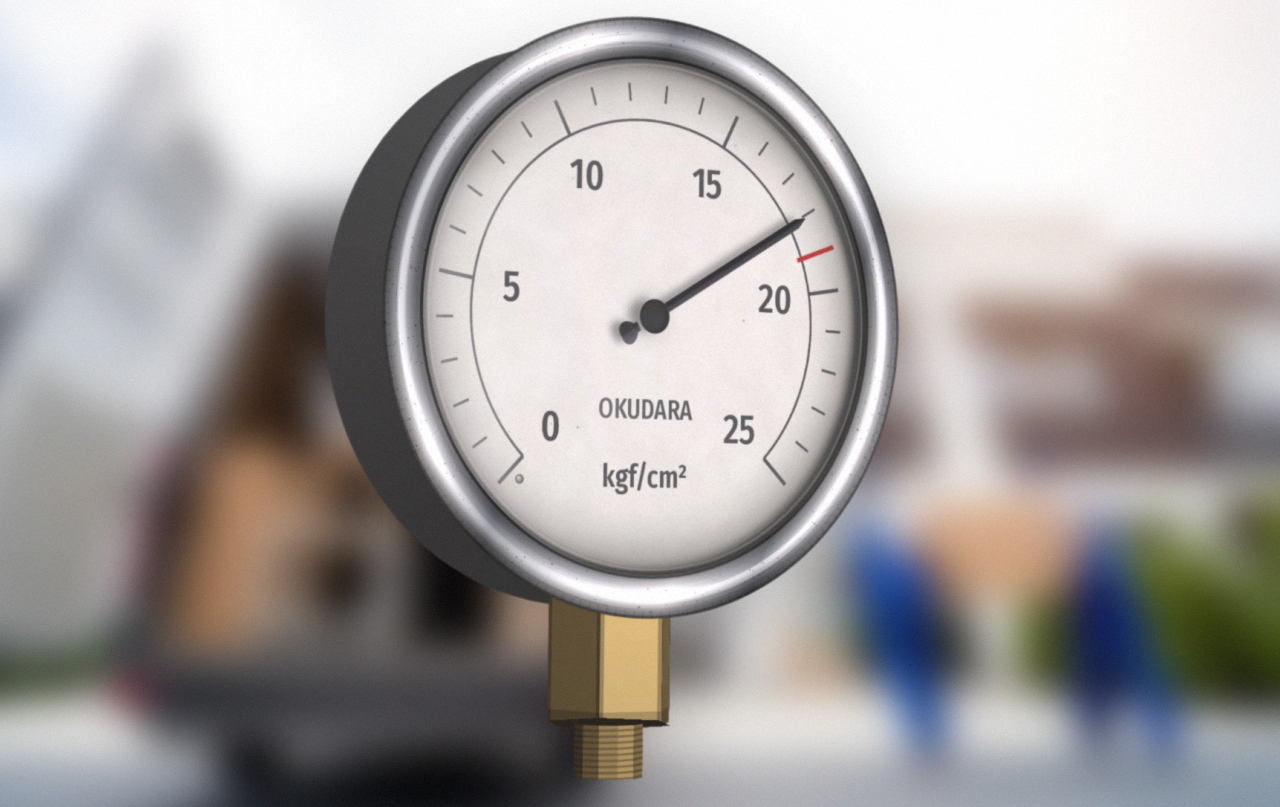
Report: kg/cm² 18
